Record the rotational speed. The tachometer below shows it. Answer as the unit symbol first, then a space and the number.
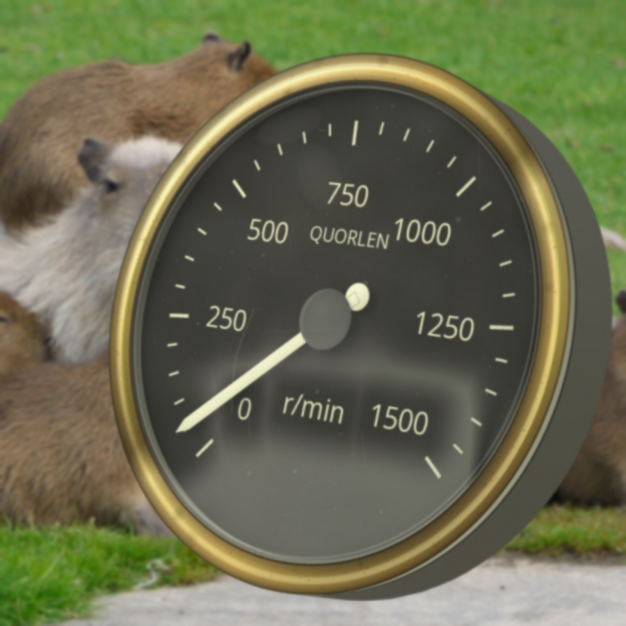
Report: rpm 50
